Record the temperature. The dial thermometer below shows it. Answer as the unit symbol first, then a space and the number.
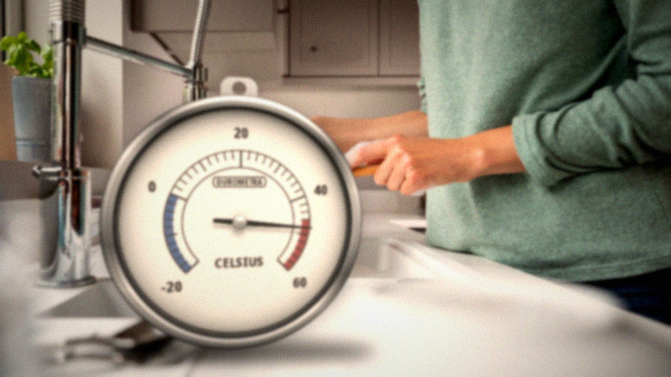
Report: °C 48
